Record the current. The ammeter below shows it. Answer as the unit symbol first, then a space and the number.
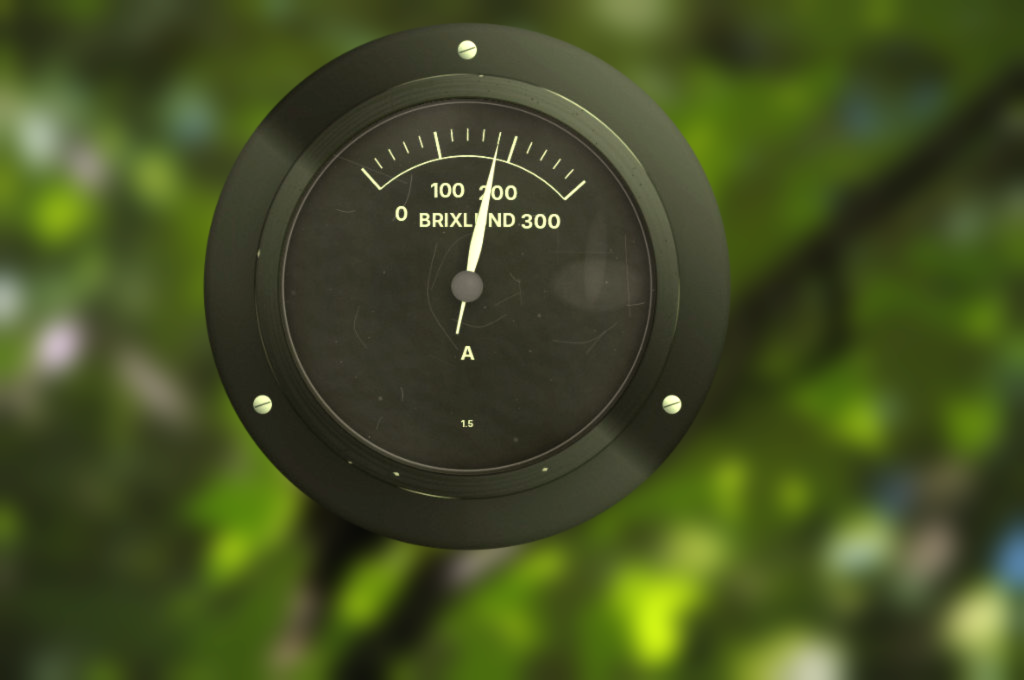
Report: A 180
